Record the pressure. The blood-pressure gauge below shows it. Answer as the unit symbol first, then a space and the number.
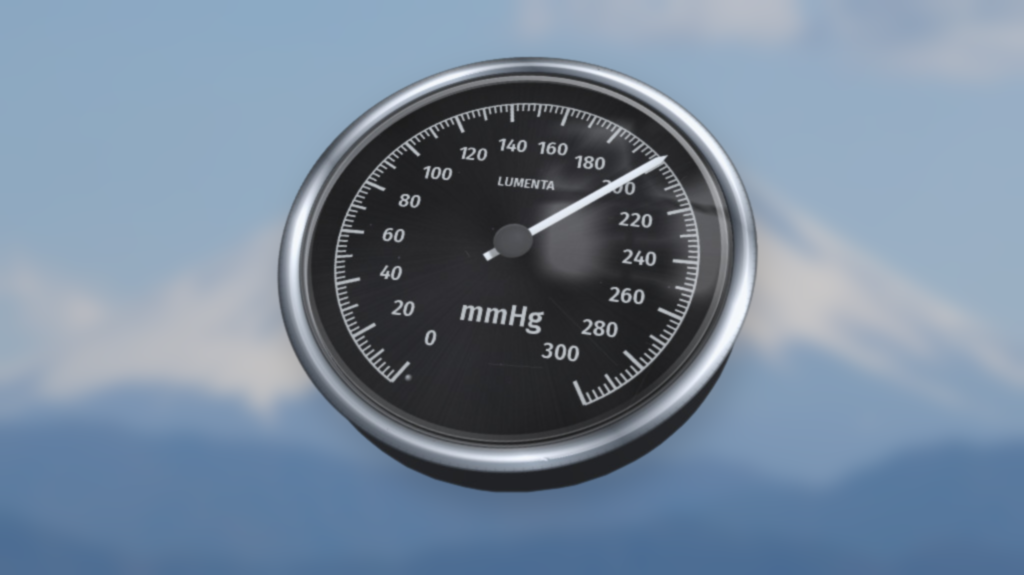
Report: mmHg 200
